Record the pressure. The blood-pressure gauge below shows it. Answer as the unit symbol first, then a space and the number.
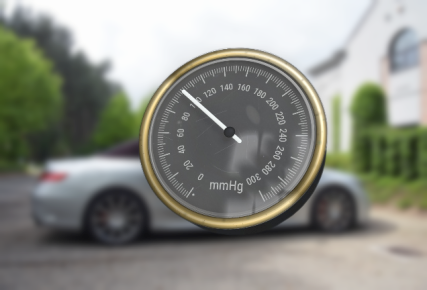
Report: mmHg 100
